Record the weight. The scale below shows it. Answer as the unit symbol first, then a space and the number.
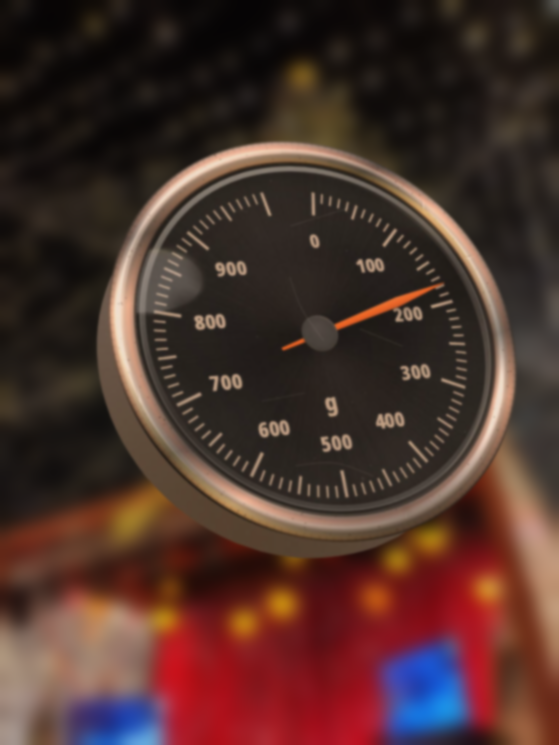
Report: g 180
